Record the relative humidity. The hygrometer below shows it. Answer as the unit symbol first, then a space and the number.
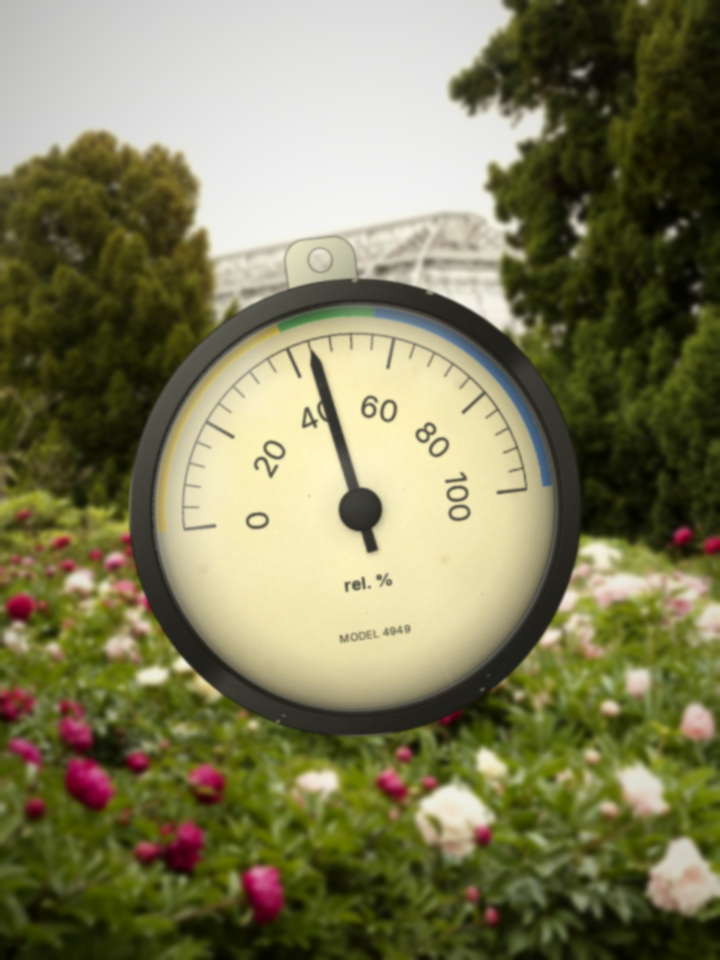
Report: % 44
